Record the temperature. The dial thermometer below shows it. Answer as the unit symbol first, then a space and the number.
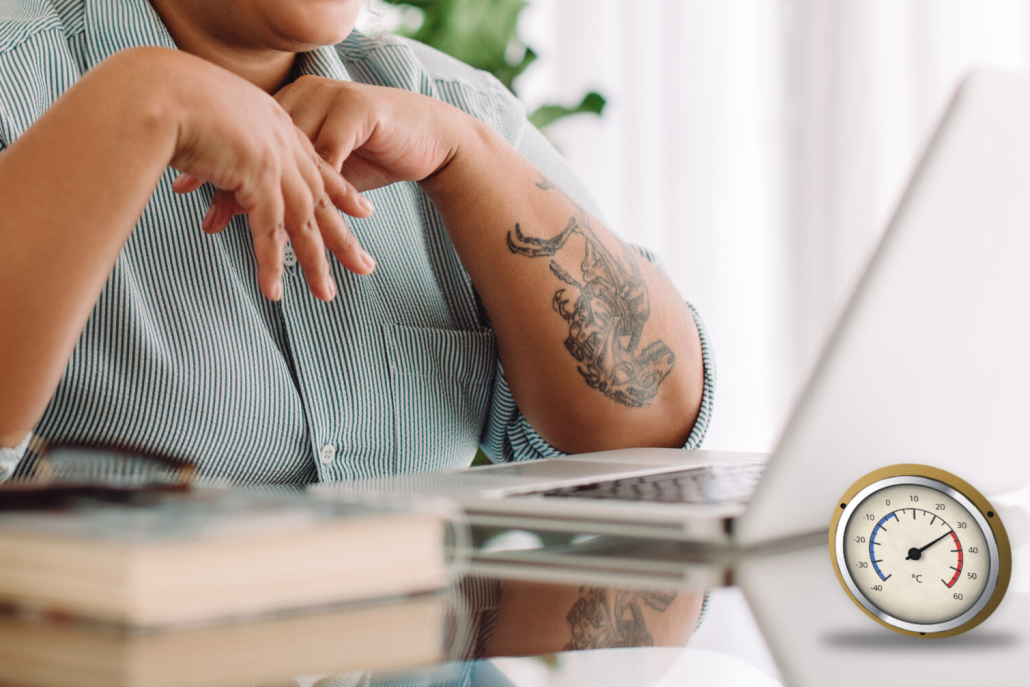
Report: °C 30
